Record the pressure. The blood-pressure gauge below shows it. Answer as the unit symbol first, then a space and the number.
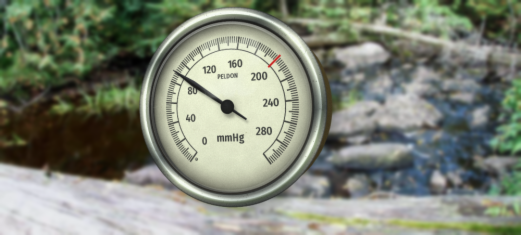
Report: mmHg 90
